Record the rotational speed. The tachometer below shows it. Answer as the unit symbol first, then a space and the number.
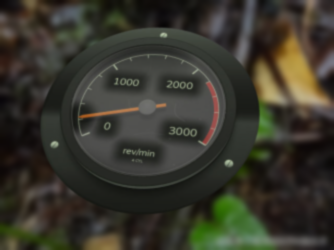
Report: rpm 200
